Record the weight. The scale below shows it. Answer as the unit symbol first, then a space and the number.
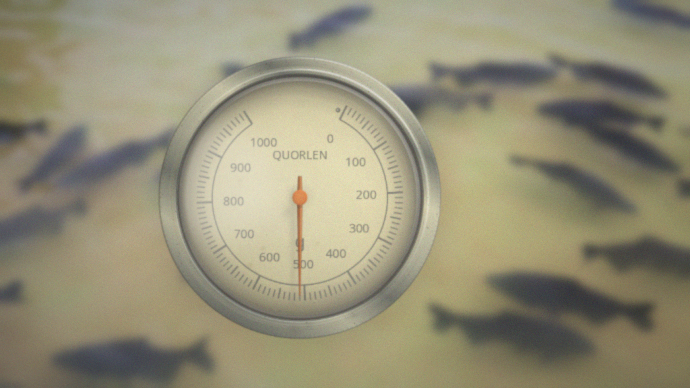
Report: g 510
